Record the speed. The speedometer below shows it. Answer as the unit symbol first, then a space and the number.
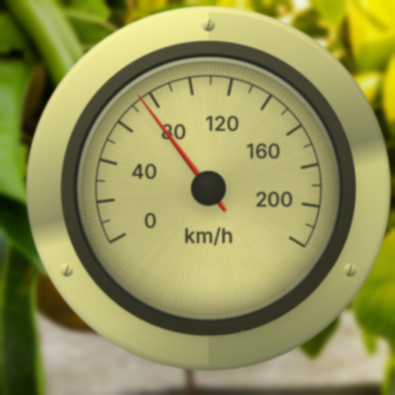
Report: km/h 75
